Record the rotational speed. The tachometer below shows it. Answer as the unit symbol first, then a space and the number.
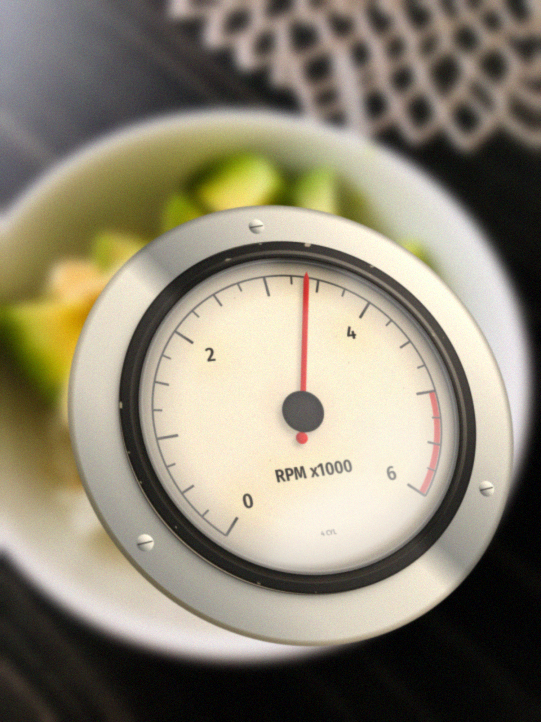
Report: rpm 3375
